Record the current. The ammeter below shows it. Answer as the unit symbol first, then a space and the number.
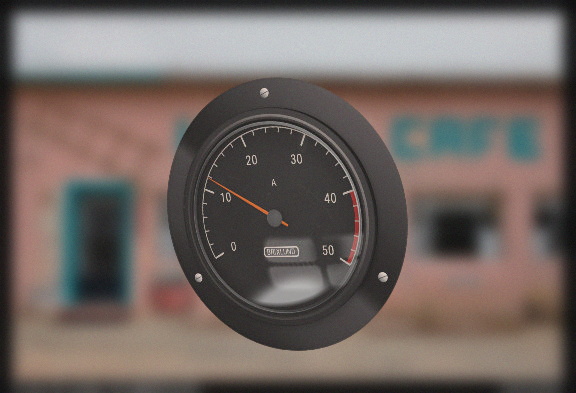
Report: A 12
